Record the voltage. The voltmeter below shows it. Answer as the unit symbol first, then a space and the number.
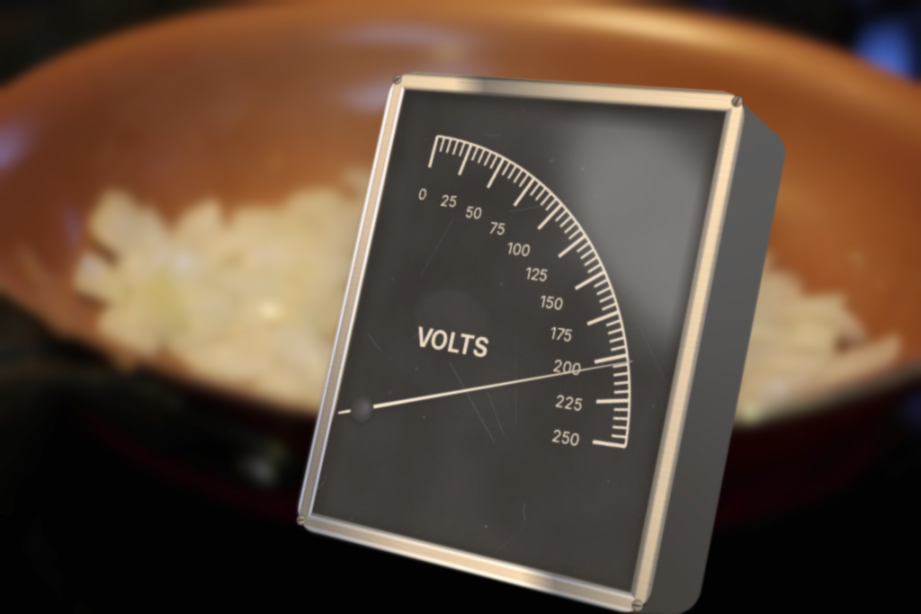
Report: V 205
